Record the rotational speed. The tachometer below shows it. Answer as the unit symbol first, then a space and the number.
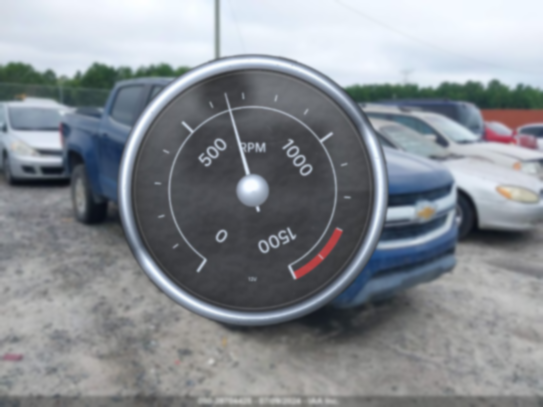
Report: rpm 650
